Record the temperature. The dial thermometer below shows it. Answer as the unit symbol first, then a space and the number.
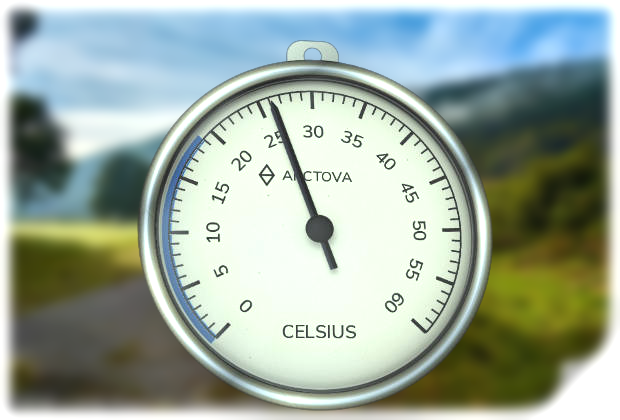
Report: °C 26
